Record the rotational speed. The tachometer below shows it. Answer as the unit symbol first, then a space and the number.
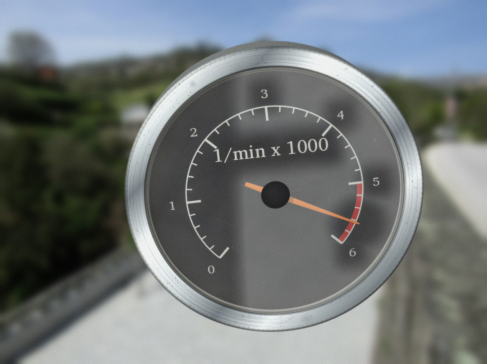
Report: rpm 5600
